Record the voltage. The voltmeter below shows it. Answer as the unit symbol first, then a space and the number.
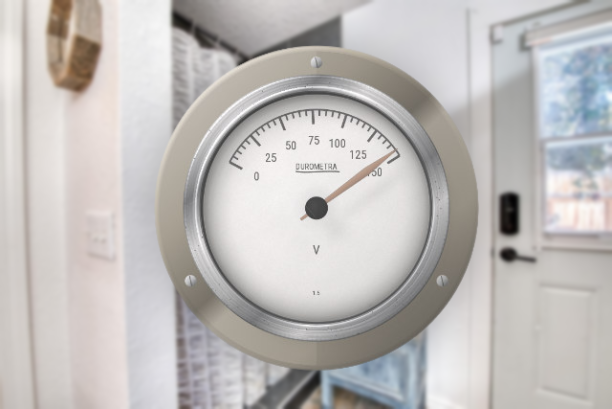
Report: V 145
